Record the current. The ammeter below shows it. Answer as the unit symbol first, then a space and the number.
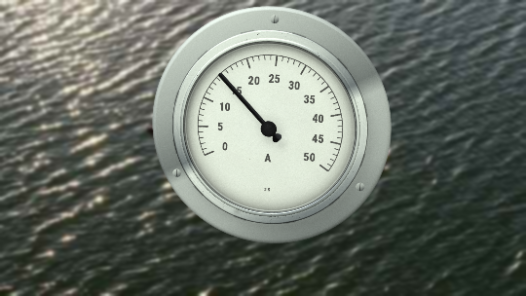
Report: A 15
